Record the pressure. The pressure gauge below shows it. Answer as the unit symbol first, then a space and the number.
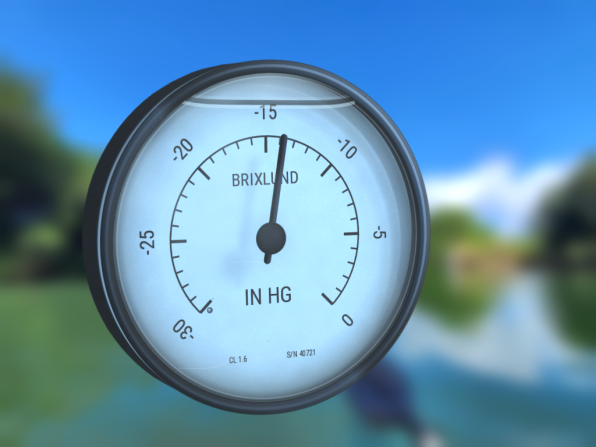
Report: inHg -14
